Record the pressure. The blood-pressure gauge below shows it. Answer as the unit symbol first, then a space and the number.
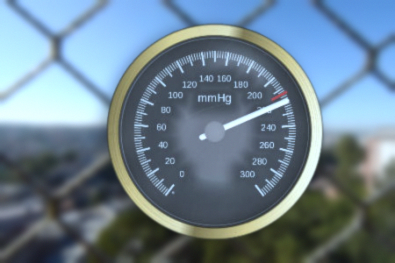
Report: mmHg 220
